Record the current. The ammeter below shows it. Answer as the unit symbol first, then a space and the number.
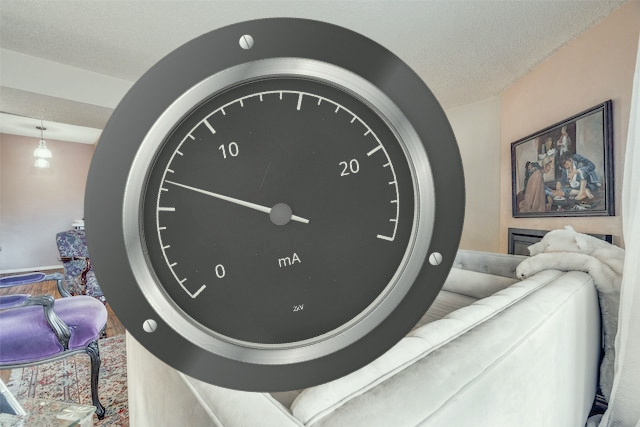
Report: mA 6.5
